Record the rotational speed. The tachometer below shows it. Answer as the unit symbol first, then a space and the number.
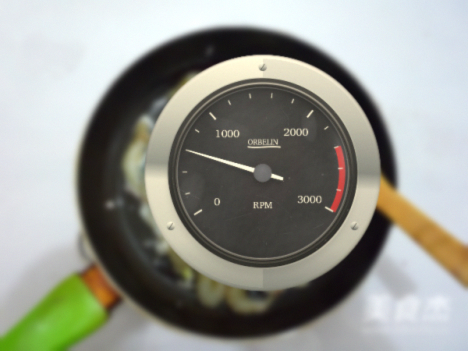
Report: rpm 600
